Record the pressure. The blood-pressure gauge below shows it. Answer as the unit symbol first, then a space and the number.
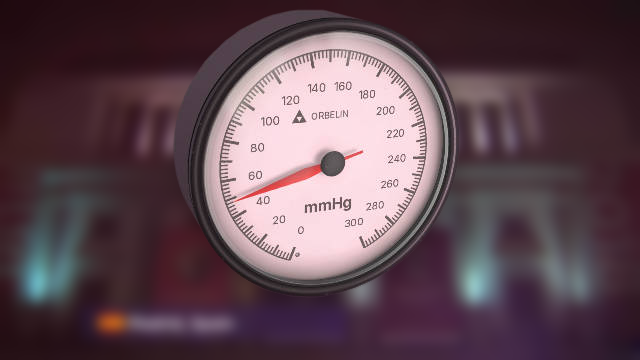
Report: mmHg 50
